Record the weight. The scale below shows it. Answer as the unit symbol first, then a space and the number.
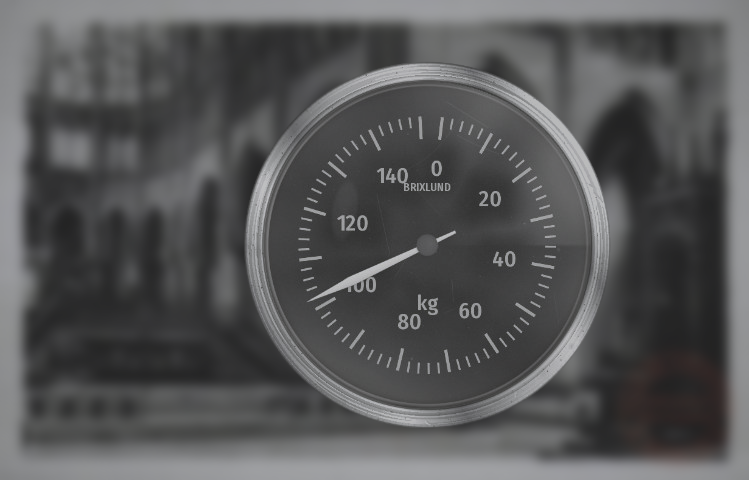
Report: kg 102
